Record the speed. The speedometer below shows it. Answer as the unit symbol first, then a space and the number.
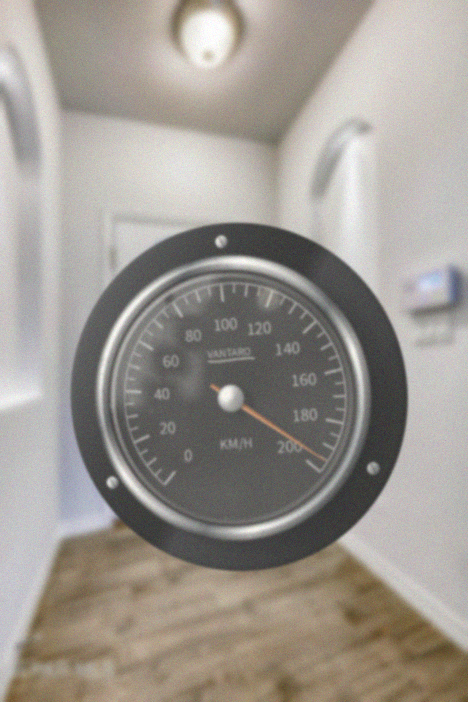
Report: km/h 195
